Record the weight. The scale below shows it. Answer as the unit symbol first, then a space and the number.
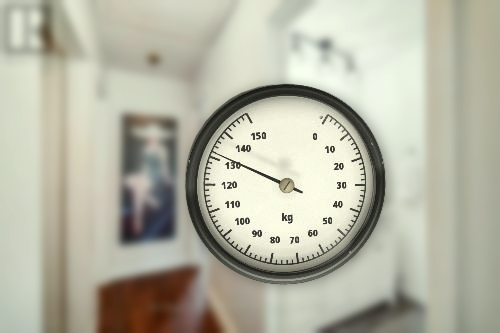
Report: kg 132
